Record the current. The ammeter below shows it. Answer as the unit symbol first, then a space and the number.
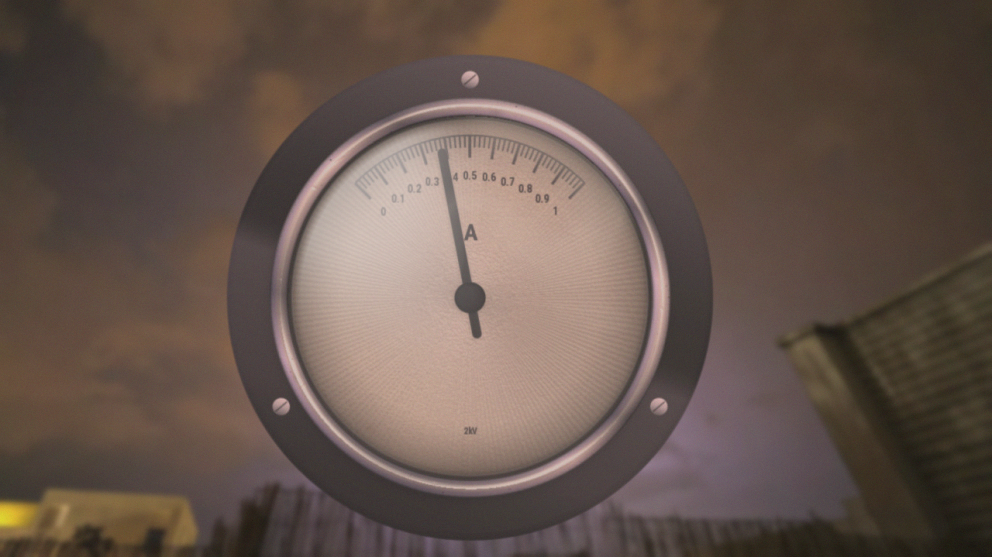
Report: A 0.38
